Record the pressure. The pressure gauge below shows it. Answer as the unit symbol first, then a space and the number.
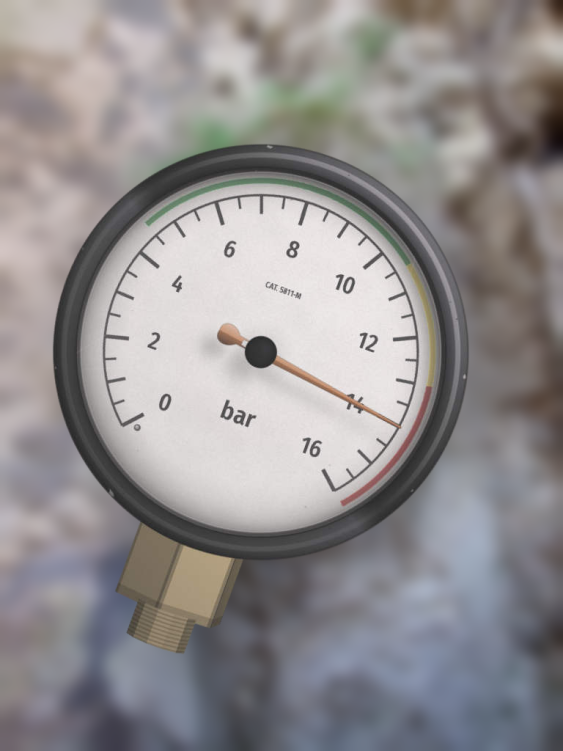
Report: bar 14
